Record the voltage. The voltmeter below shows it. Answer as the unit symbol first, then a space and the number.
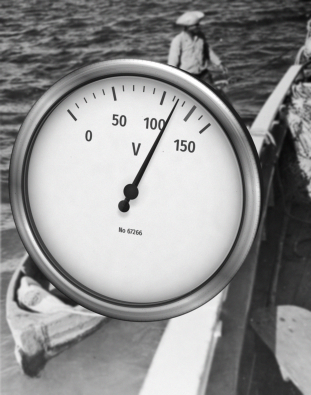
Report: V 115
